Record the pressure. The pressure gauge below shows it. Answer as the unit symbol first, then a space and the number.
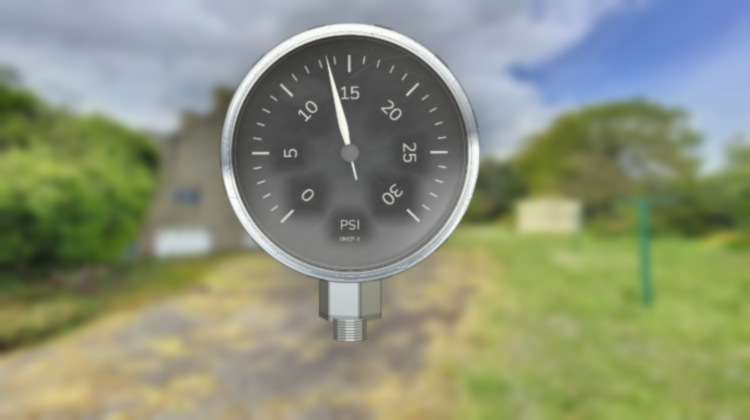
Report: psi 13.5
